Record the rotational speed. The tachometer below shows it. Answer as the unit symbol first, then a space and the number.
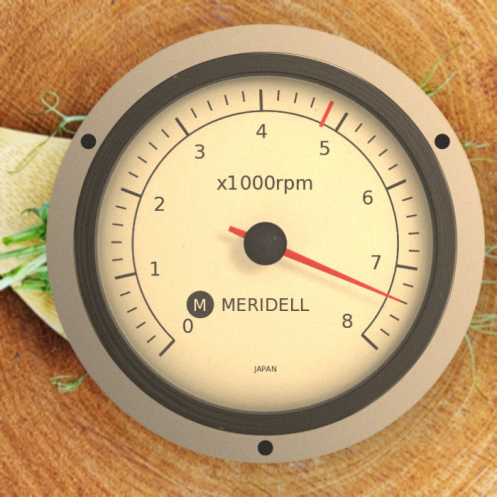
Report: rpm 7400
